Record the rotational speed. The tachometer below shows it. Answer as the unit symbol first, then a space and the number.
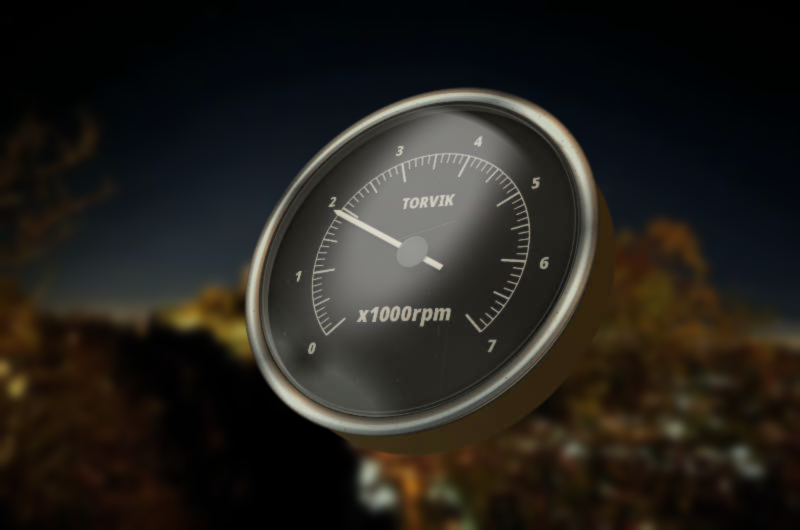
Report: rpm 1900
